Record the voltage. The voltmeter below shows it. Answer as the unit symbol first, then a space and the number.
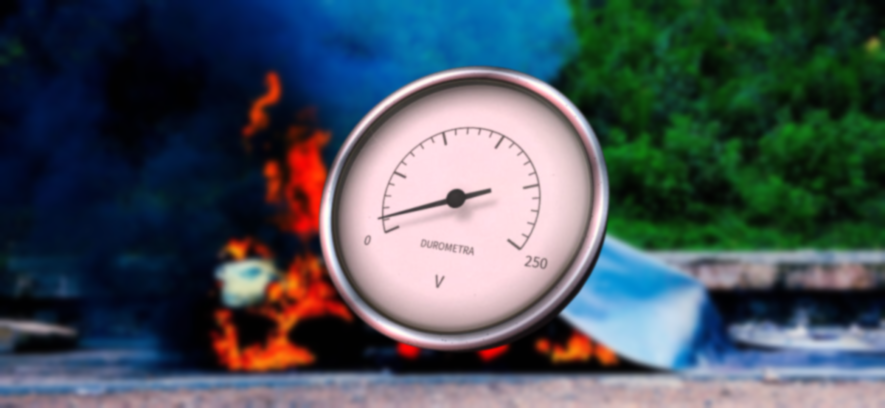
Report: V 10
